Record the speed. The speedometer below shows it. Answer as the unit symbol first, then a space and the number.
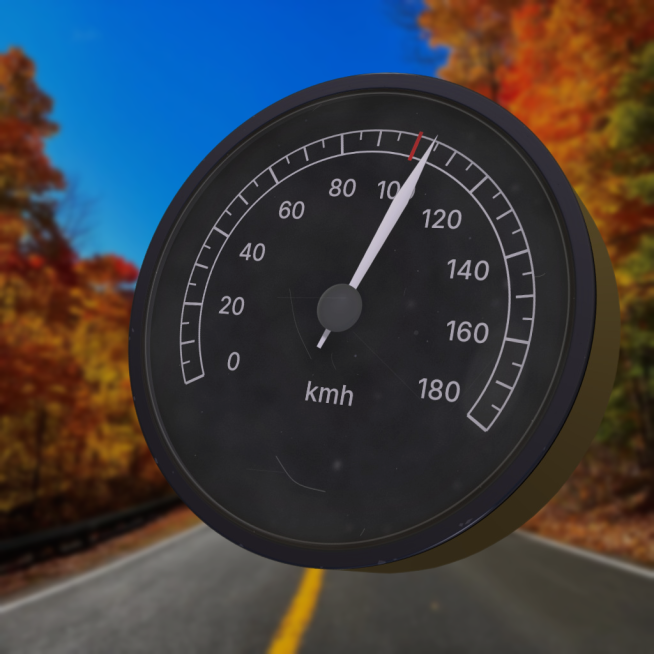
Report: km/h 105
